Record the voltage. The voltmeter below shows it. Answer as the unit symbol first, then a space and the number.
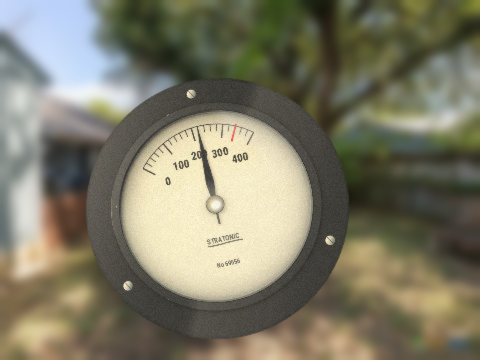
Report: V 220
